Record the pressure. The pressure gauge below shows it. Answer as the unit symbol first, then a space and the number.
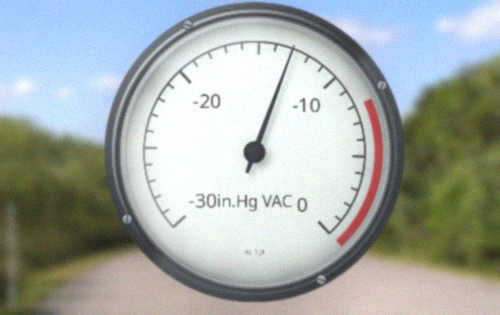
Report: inHg -13
